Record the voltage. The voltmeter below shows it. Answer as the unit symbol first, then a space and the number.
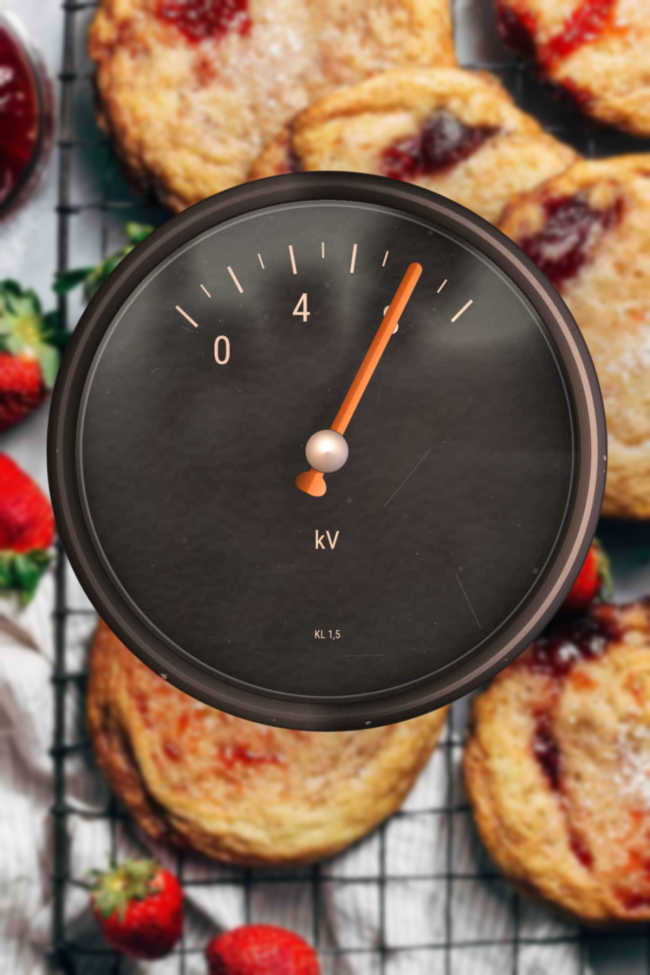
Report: kV 8
